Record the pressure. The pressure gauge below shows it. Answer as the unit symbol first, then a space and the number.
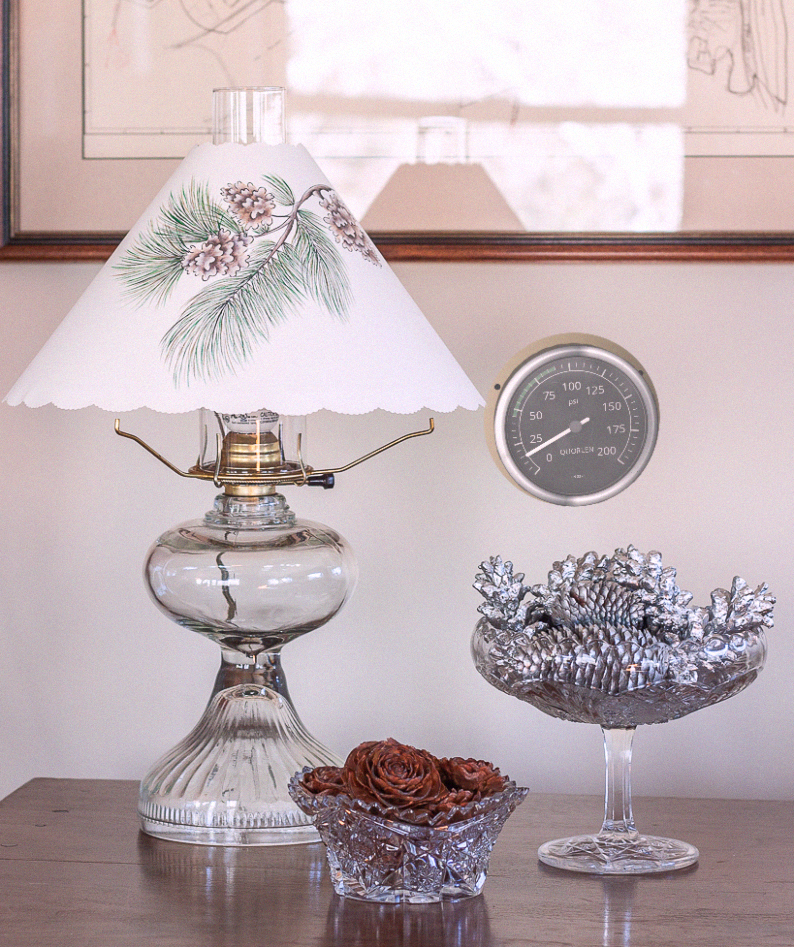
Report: psi 15
